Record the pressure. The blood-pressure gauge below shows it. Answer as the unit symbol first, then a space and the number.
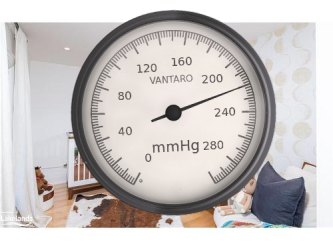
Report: mmHg 220
